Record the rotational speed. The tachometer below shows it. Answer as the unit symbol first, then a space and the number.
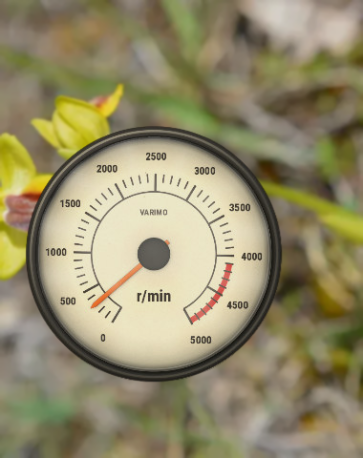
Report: rpm 300
